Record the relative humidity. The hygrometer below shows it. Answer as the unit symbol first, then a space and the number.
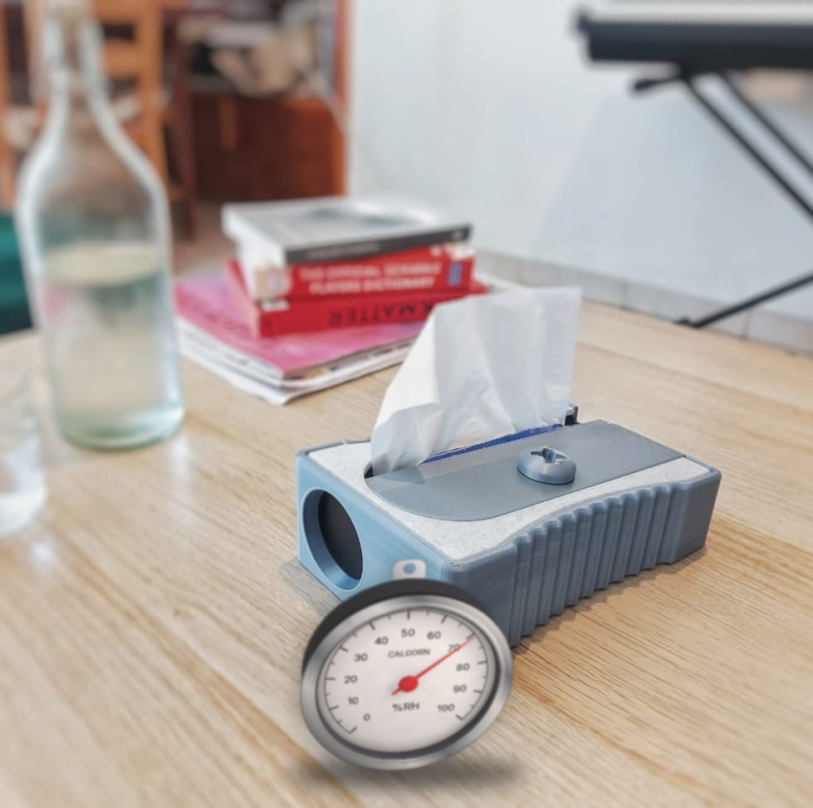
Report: % 70
